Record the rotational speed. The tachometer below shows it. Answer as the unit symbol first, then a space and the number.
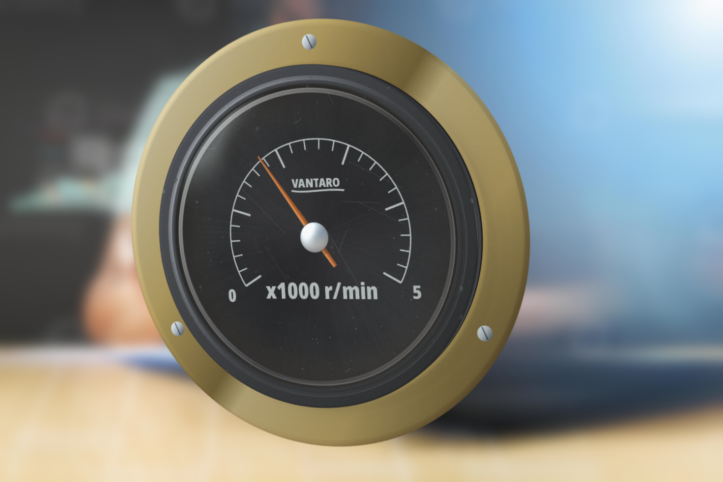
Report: rpm 1800
